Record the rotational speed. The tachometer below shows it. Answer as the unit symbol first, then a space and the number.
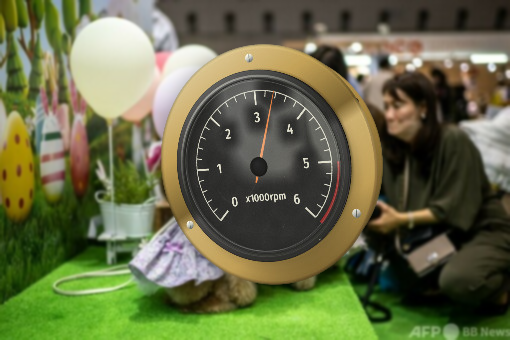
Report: rpm 3400
